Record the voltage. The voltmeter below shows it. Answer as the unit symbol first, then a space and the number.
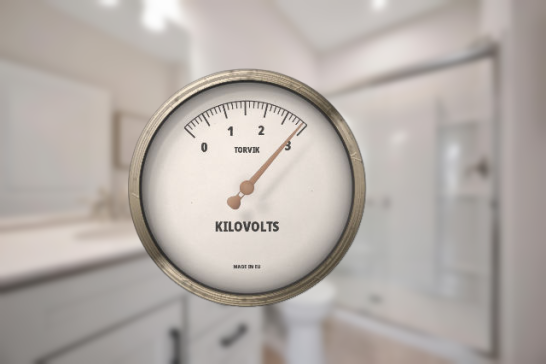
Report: kV 2.9
